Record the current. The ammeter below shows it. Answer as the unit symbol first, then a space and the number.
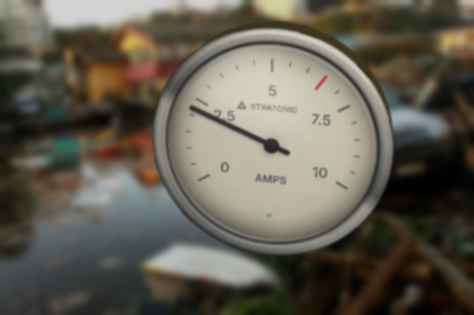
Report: A 2.25
